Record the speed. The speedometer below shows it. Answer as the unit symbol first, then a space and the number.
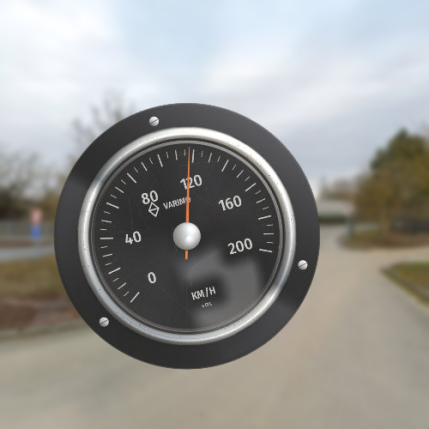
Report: km/h 117.5
